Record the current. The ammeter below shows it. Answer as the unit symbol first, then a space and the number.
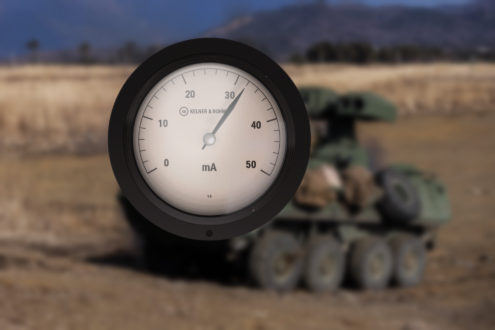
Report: mA 32
